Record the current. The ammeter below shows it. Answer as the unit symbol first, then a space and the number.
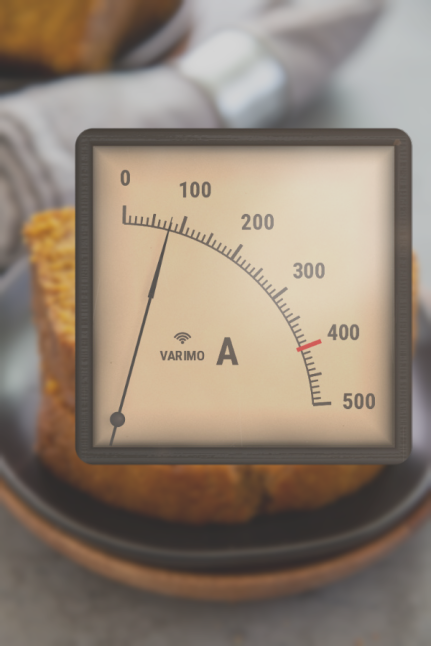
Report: A 80
